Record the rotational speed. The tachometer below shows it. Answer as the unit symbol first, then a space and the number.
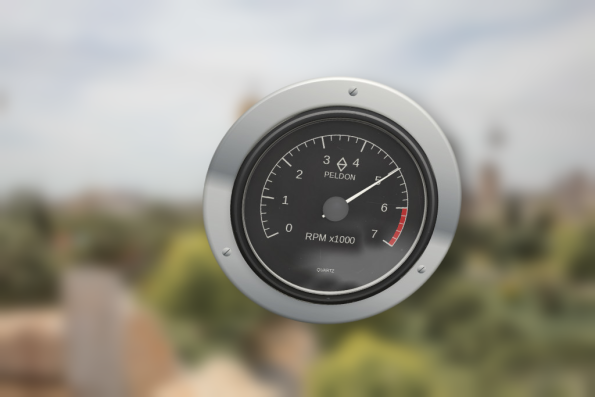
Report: rpm 5000
